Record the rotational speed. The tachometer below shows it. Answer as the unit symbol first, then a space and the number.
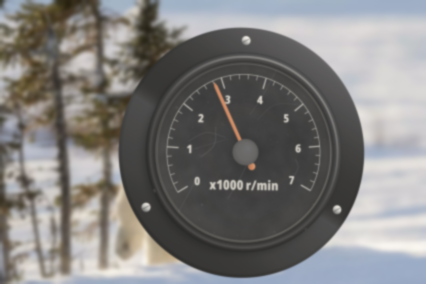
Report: rpm 2800
